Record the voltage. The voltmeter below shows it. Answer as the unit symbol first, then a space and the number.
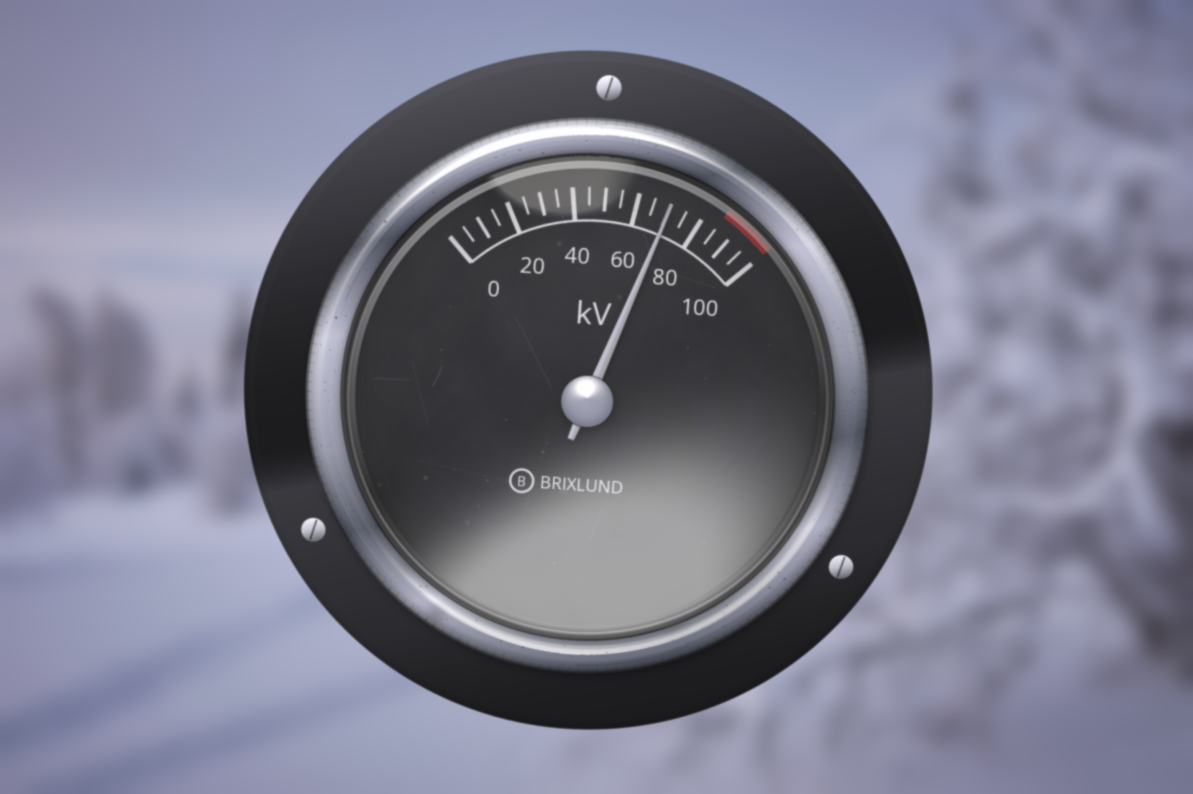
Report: kV 70
